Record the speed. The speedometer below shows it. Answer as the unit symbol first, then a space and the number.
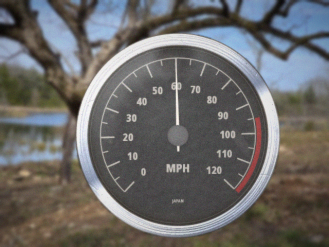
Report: mph 60
